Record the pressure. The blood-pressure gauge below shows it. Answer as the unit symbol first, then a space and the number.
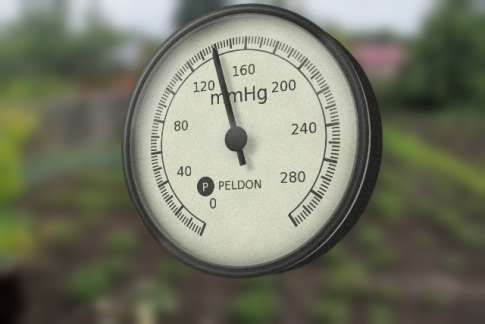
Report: mmHg 140
